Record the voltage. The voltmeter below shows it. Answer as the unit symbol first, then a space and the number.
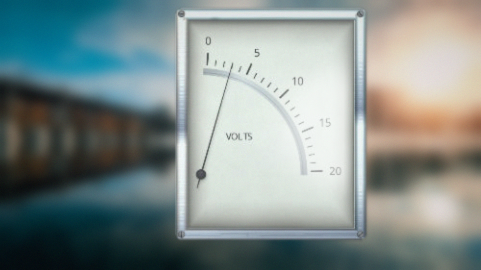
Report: V 3
